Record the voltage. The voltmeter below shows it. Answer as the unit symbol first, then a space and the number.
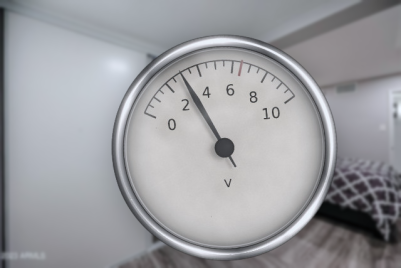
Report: V 3
